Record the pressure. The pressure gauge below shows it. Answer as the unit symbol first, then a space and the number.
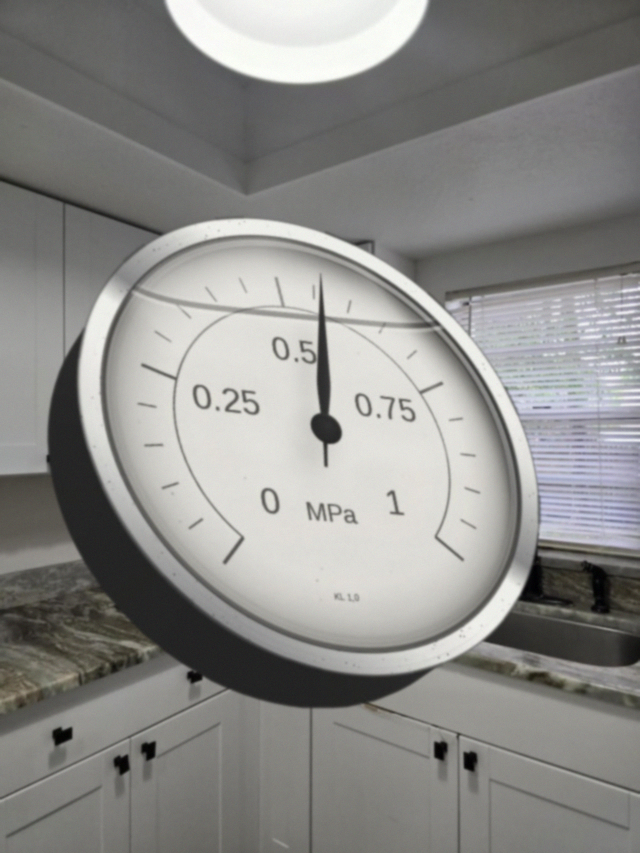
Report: MPa 0.55
